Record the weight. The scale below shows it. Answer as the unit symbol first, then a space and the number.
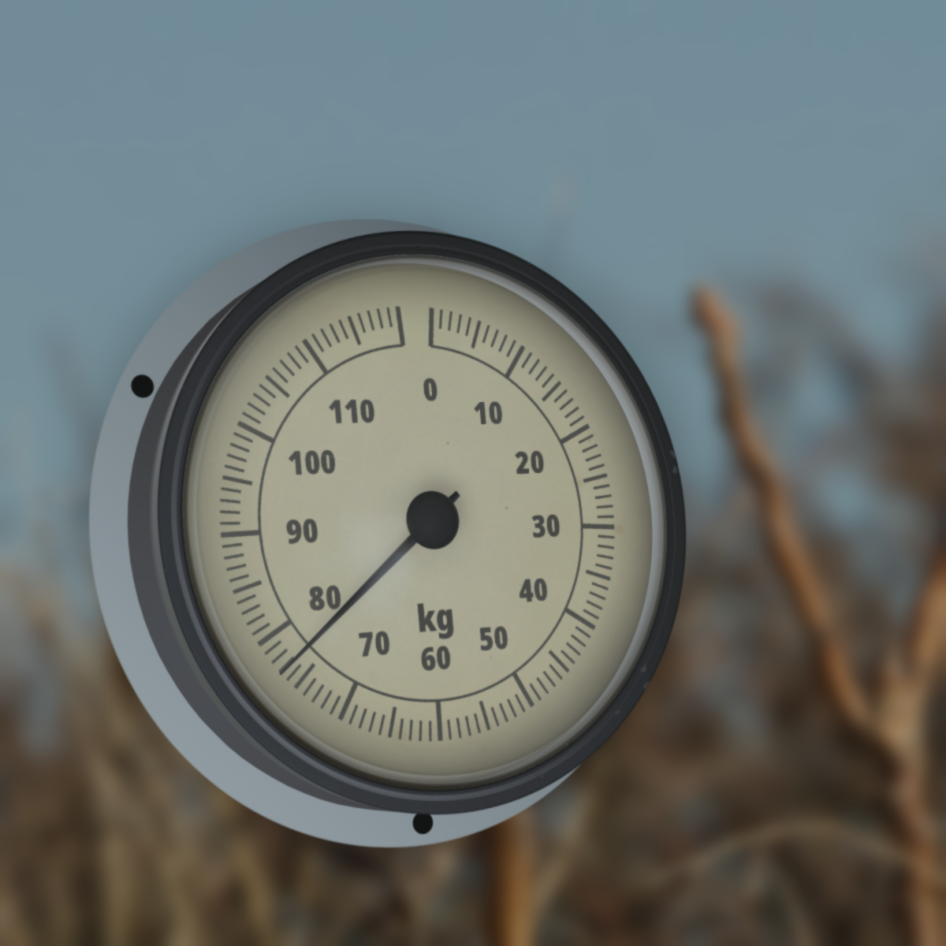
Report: kg 77
